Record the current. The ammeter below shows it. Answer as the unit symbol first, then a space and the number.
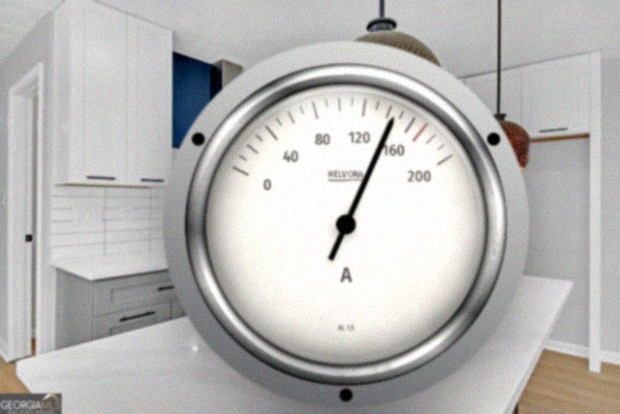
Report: A 145
